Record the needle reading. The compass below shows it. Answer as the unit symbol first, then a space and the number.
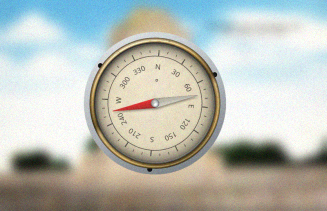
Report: ° 255
